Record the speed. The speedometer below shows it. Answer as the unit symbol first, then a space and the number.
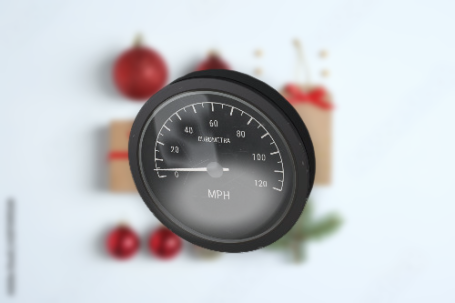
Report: mph 5
